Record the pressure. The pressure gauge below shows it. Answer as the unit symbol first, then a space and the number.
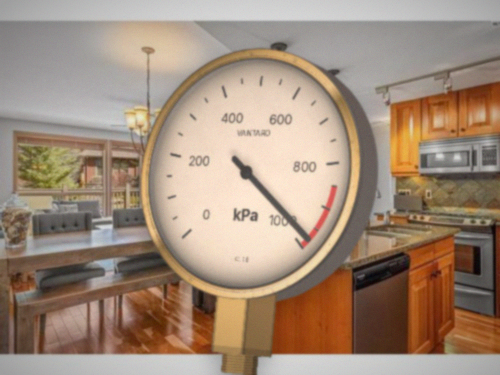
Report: kPa 975
